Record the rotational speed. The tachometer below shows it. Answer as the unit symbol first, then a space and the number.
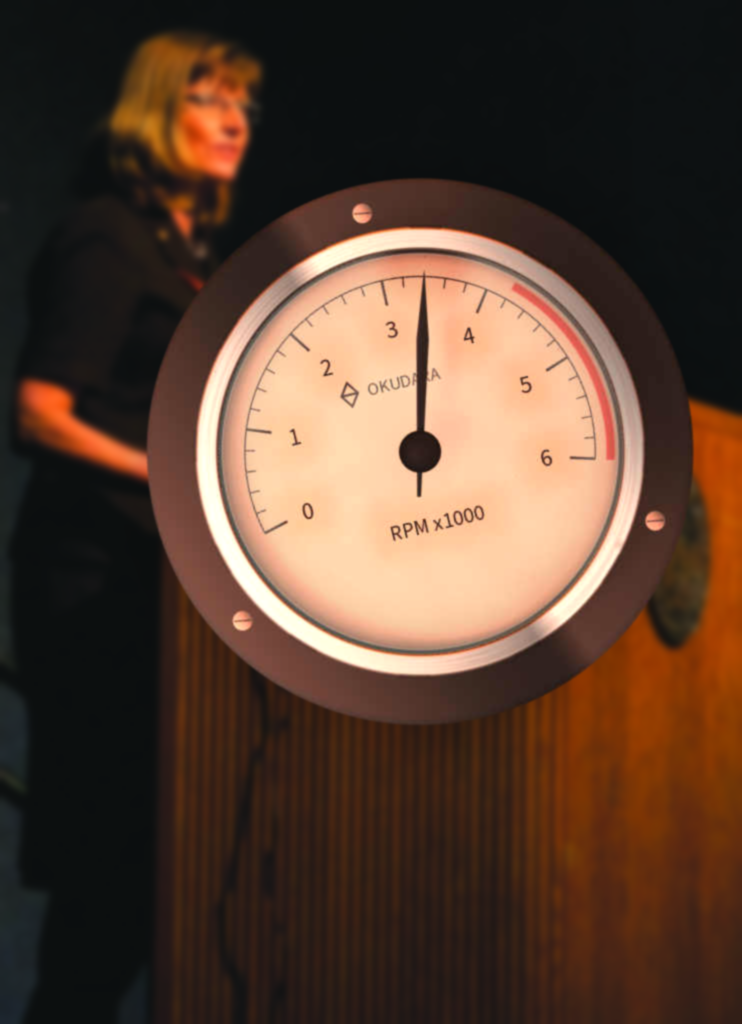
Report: rpm 3400
